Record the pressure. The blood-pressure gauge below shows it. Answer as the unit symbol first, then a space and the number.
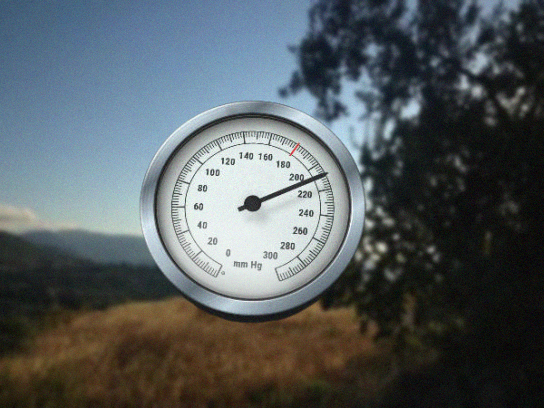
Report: mmHg 210
